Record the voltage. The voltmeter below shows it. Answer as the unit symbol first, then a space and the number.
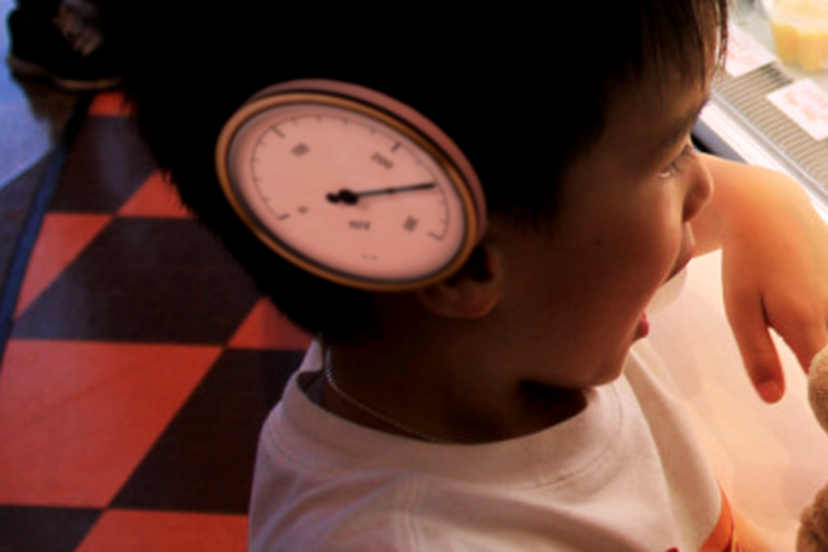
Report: mV 240
